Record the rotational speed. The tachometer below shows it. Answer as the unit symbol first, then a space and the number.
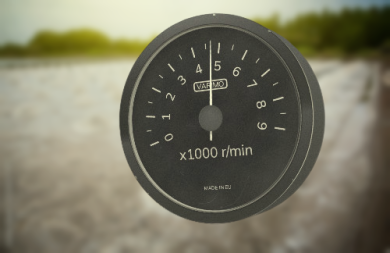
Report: rpm 4750
